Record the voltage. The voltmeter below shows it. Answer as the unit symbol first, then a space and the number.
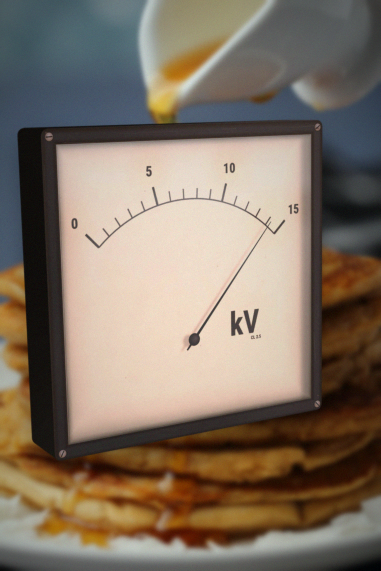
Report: kV 14
